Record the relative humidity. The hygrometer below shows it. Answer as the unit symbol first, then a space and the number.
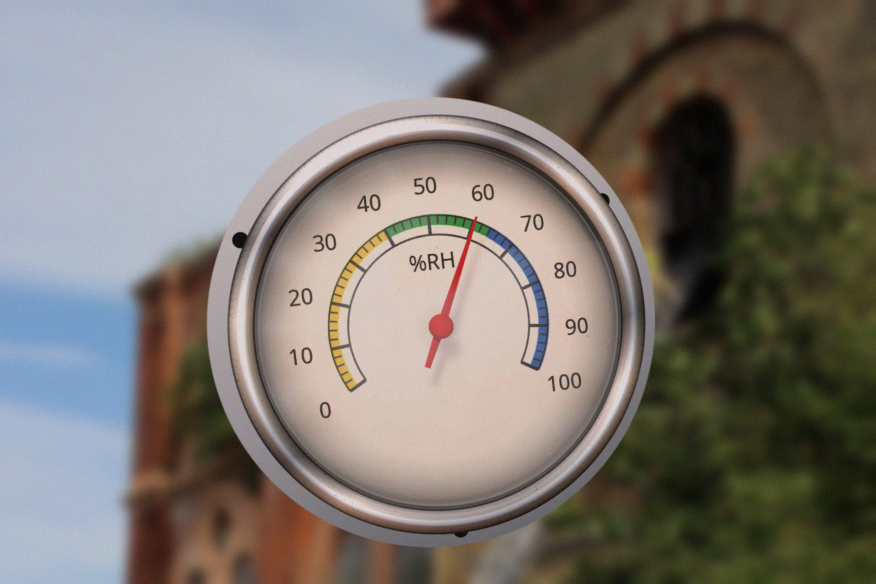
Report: % 60
